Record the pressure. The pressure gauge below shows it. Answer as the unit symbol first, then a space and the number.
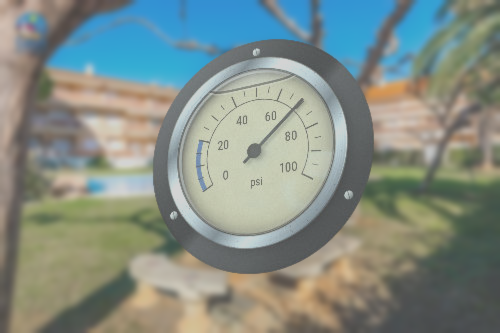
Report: psi 70
